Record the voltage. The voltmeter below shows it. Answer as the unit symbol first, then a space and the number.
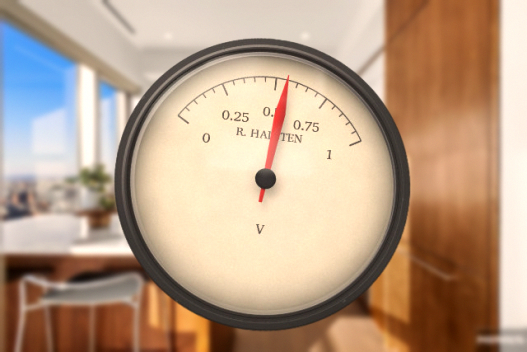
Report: V 0.55
